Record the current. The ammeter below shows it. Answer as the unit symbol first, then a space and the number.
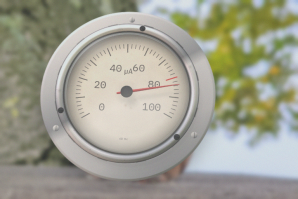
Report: µA 84
